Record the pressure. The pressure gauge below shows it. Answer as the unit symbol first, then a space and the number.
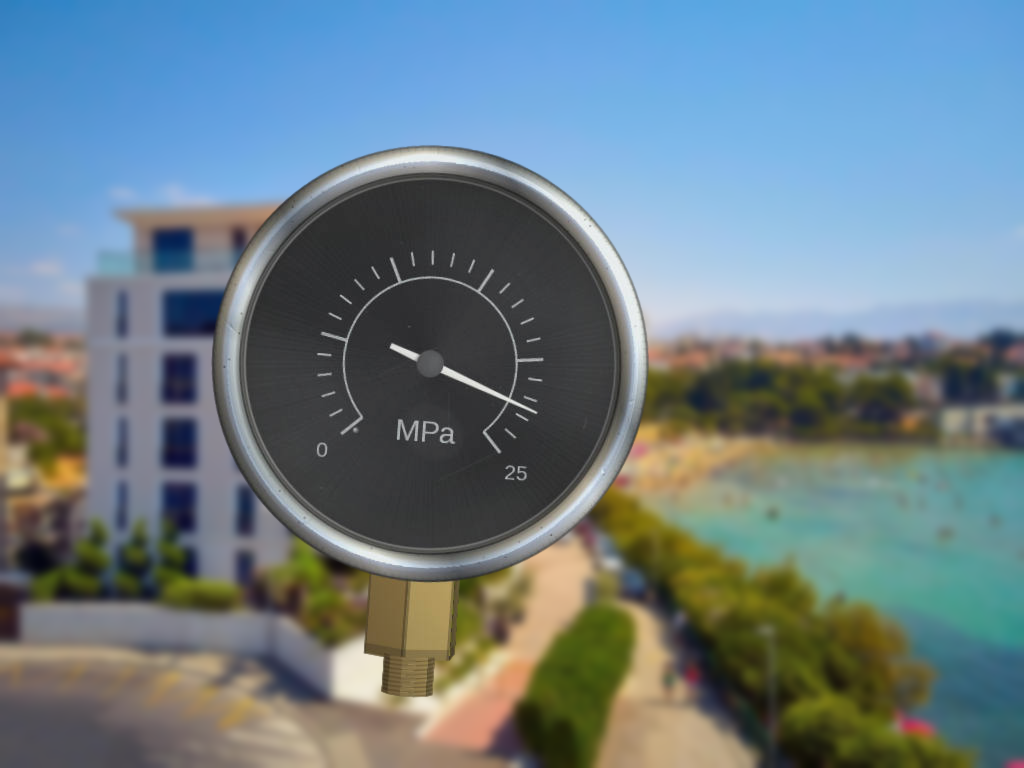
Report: MPa 22.5
